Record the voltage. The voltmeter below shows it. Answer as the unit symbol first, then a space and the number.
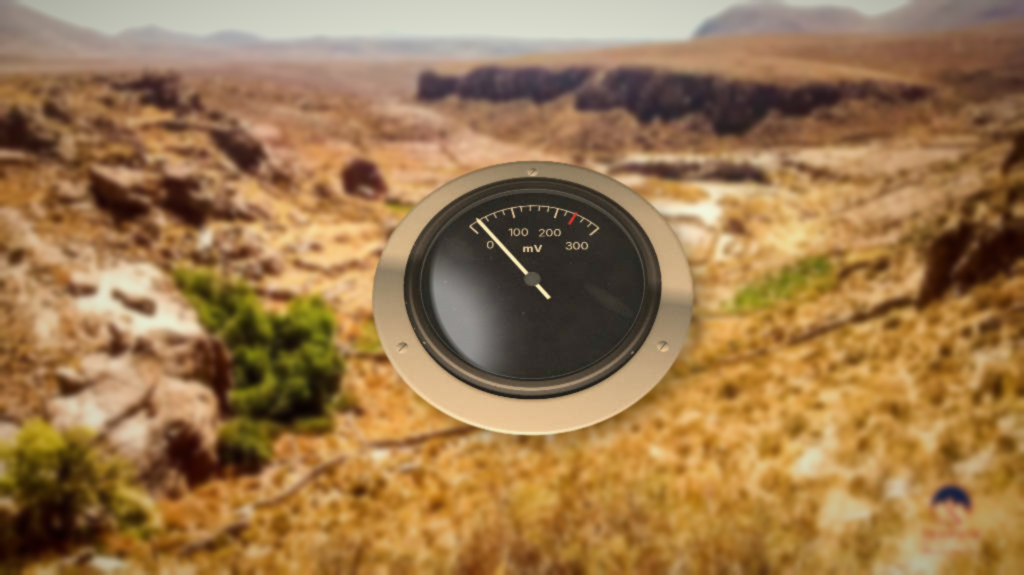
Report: mV 20
